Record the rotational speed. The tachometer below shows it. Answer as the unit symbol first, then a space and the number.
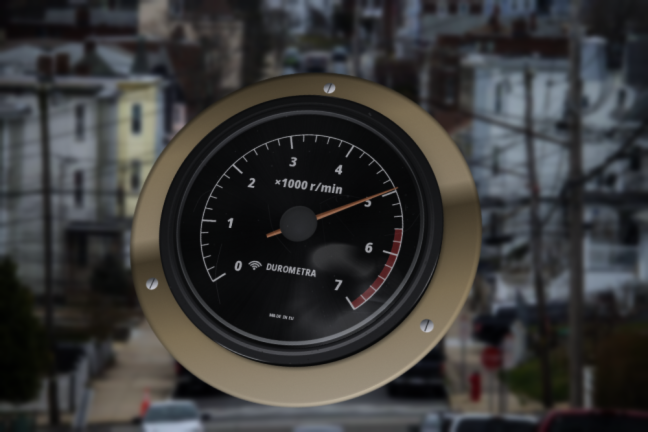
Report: rpm 5000
